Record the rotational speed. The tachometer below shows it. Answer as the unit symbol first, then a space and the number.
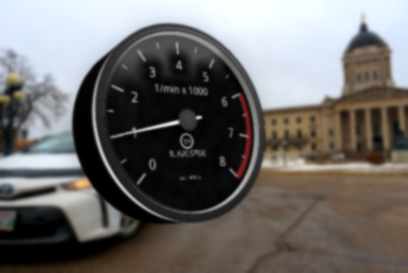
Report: rpm 1000
